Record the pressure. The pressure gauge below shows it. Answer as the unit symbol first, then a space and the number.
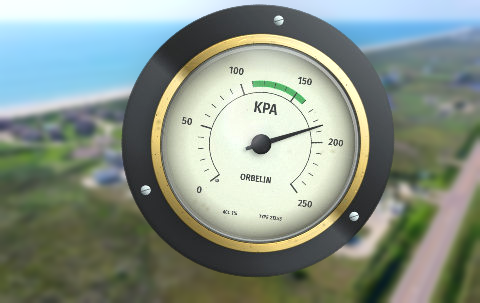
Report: kPa 185
